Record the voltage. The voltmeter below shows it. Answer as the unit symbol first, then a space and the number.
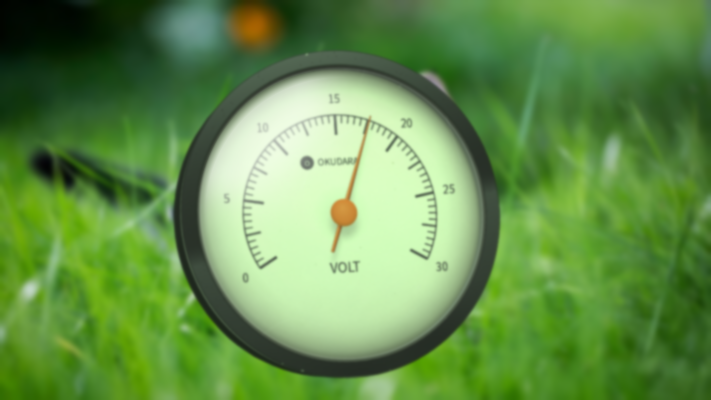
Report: V 17.5
